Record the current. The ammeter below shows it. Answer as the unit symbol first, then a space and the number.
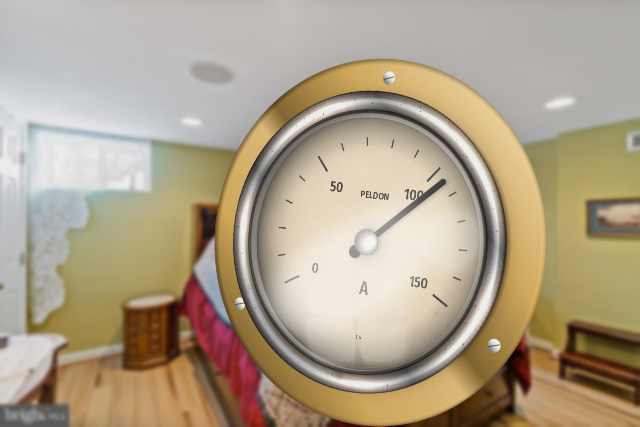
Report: A 105
